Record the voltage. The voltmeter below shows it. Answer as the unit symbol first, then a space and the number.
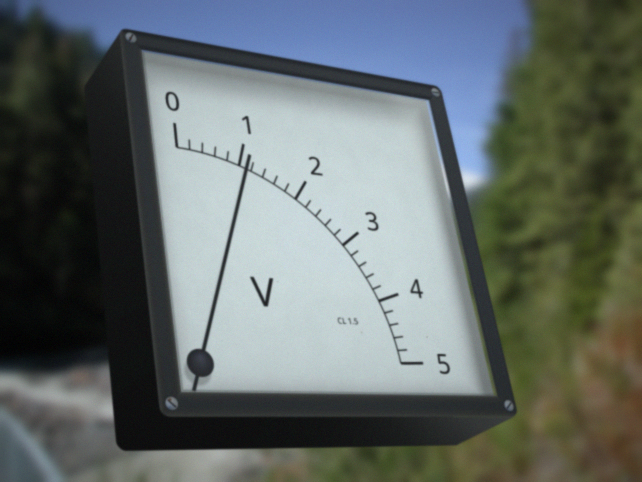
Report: V 1.1
